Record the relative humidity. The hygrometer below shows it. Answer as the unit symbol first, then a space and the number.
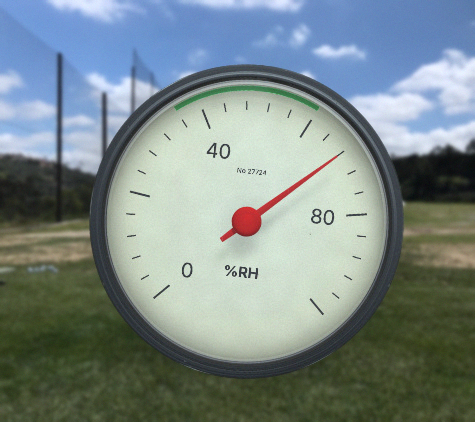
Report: % 68
